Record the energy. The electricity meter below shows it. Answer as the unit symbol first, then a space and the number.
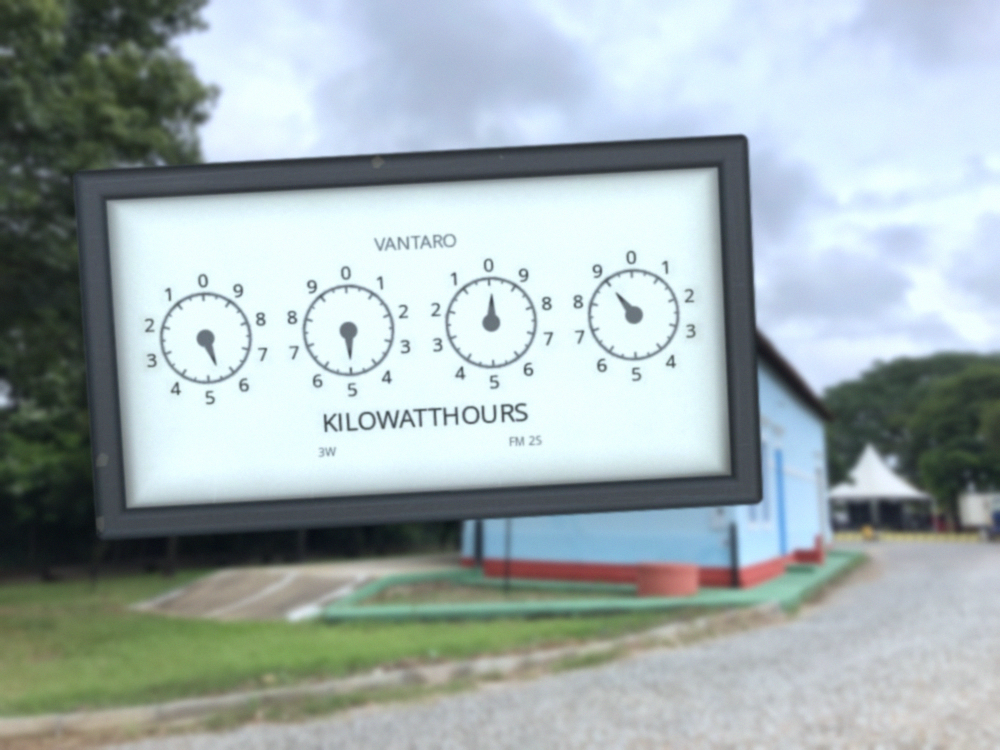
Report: kWh 5499
